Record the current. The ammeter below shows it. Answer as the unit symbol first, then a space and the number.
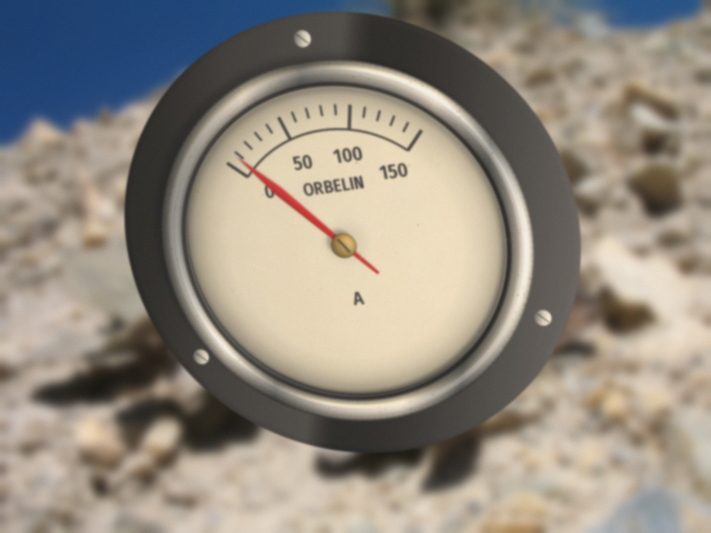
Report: A 10
